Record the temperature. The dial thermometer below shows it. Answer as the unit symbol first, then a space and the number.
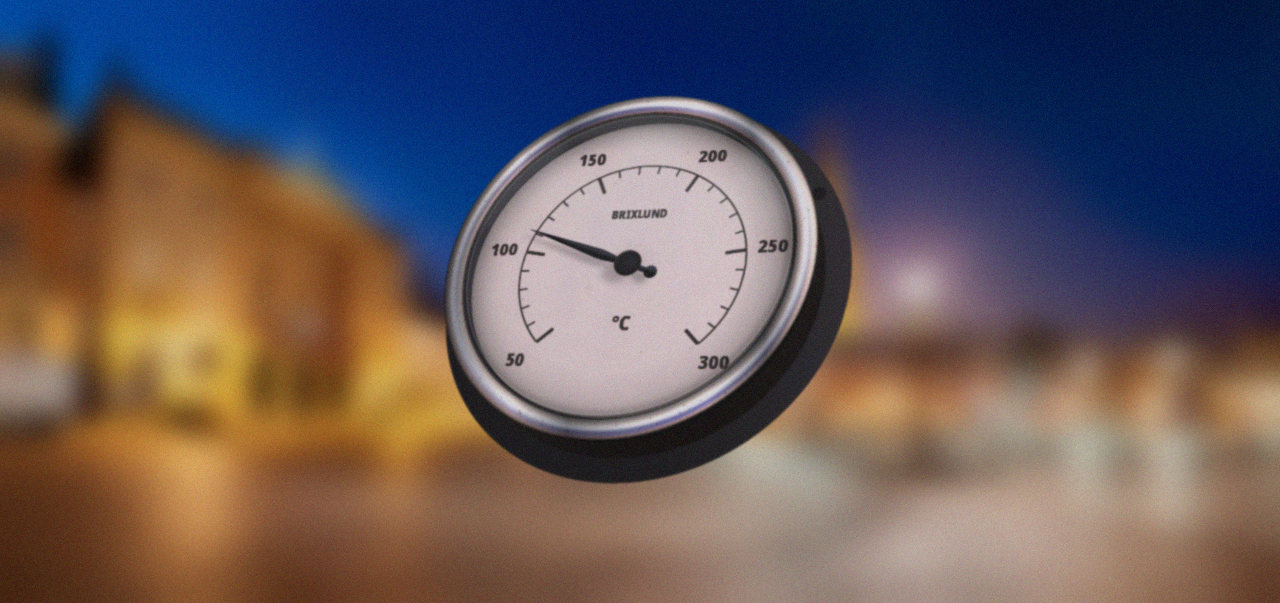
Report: °C 110
